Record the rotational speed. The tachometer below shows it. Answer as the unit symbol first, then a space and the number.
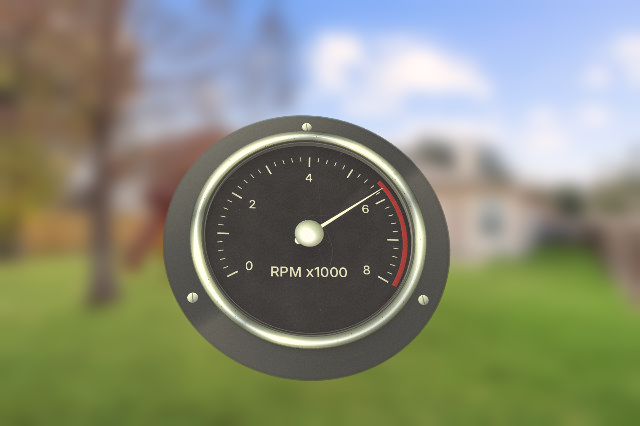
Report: rpm 5800
